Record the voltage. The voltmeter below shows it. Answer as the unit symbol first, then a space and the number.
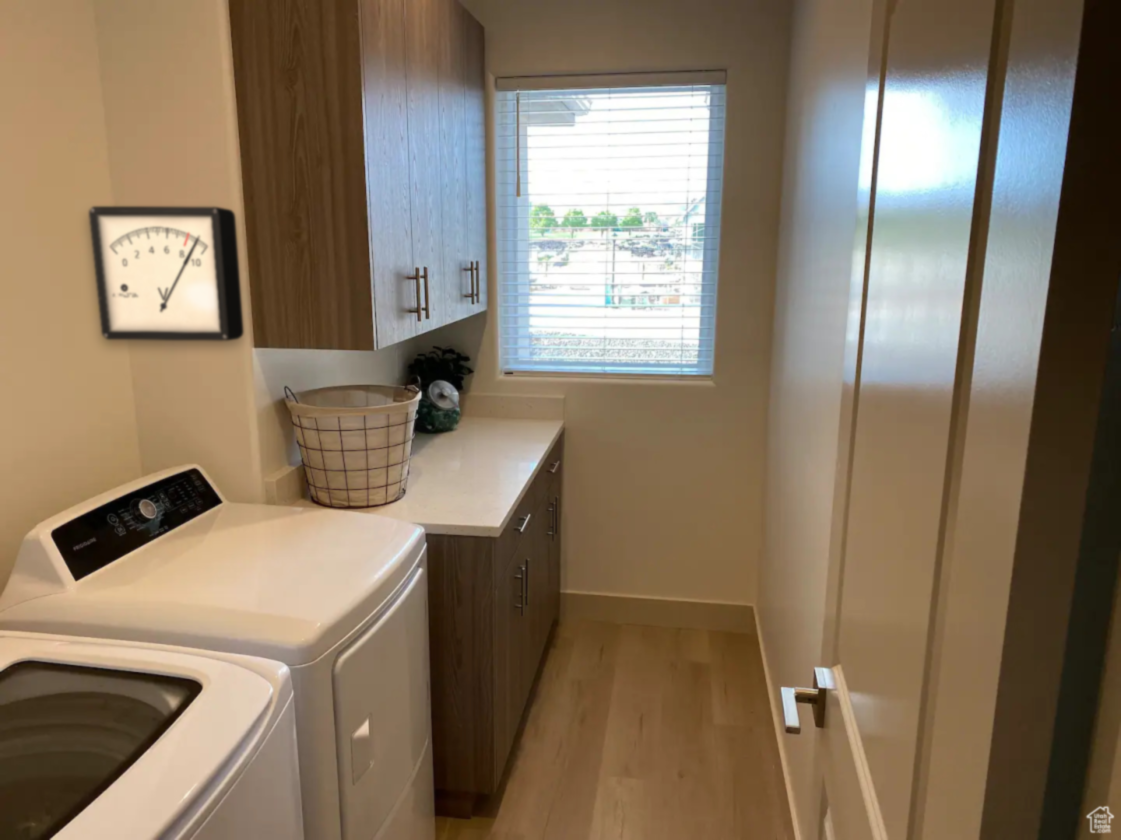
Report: V 9
